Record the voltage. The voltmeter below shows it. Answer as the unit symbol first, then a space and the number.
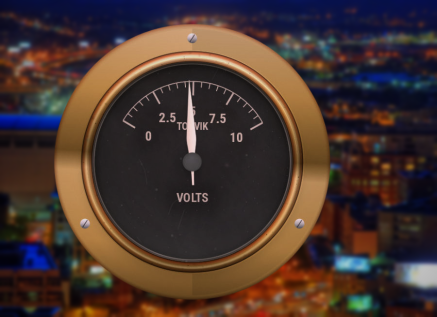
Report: V 4.75
